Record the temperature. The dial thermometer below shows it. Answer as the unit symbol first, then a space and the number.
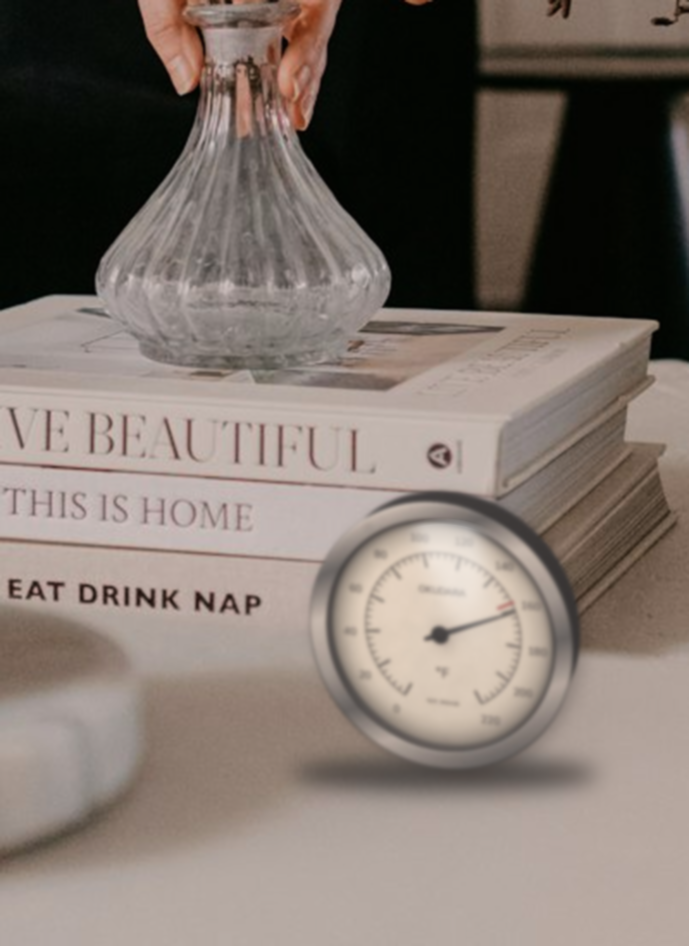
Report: °F 160
